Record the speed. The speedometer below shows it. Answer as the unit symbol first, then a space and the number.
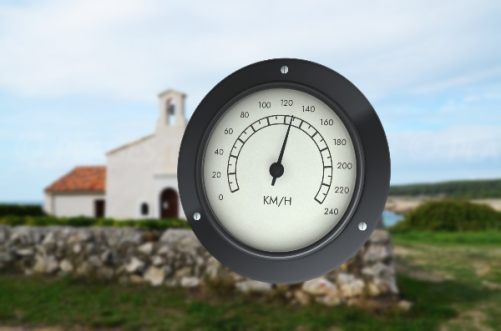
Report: km/h 130
